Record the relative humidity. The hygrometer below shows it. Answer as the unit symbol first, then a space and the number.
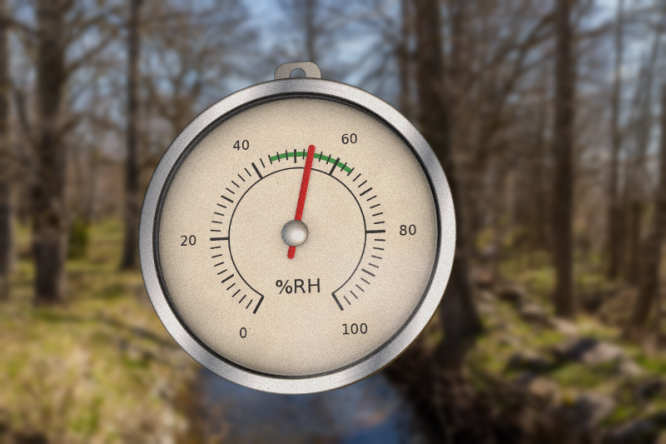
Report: % 54
